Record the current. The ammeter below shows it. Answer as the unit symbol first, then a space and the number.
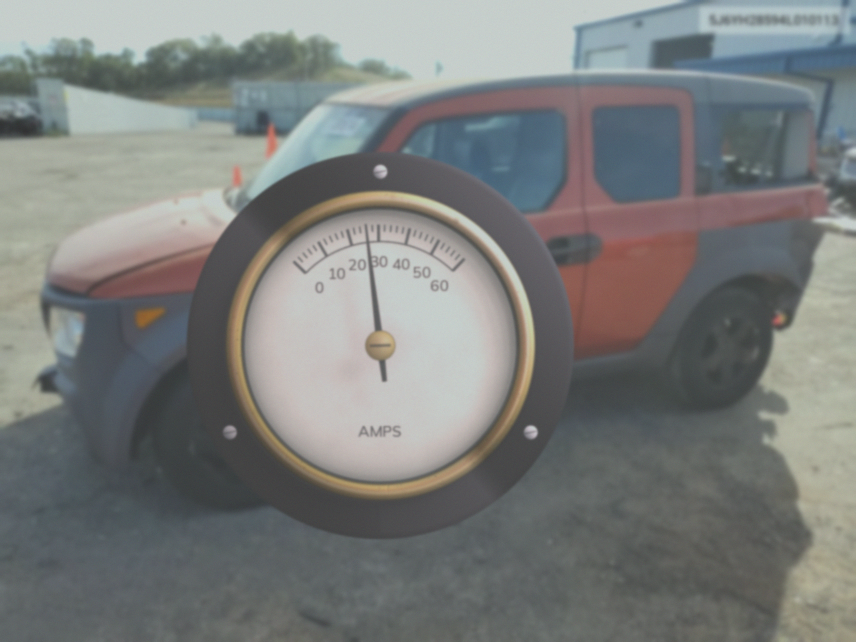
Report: A 26
